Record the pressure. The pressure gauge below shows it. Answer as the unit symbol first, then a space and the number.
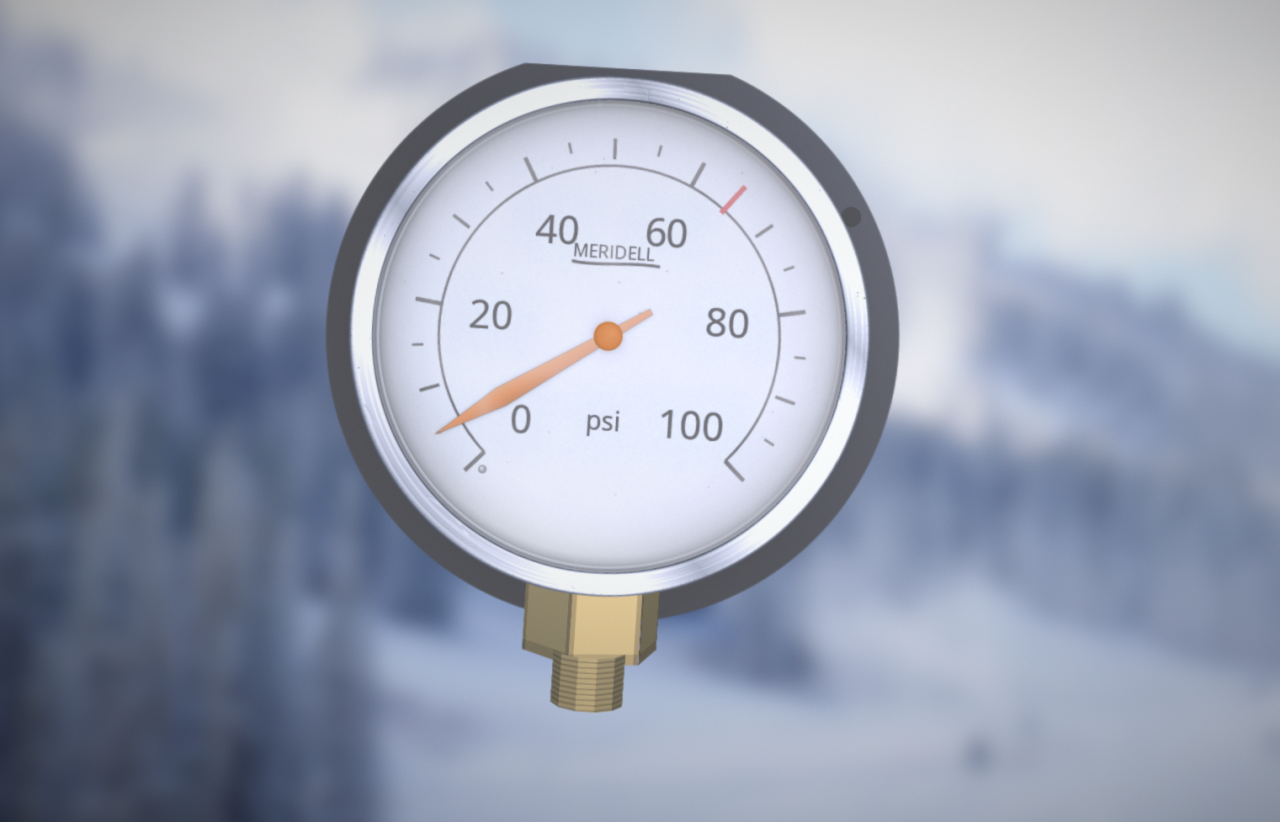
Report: psi 5
